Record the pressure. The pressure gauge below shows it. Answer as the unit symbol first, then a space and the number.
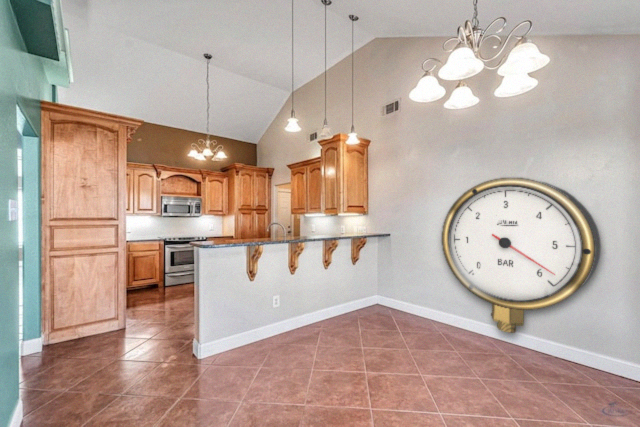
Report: bar 5.75
